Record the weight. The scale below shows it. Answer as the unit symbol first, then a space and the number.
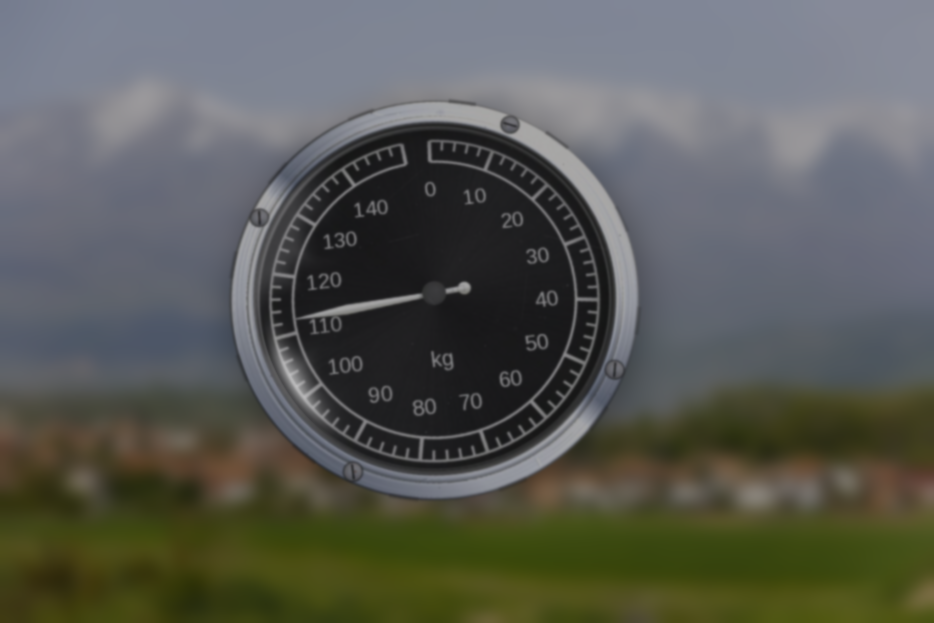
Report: kg 112
